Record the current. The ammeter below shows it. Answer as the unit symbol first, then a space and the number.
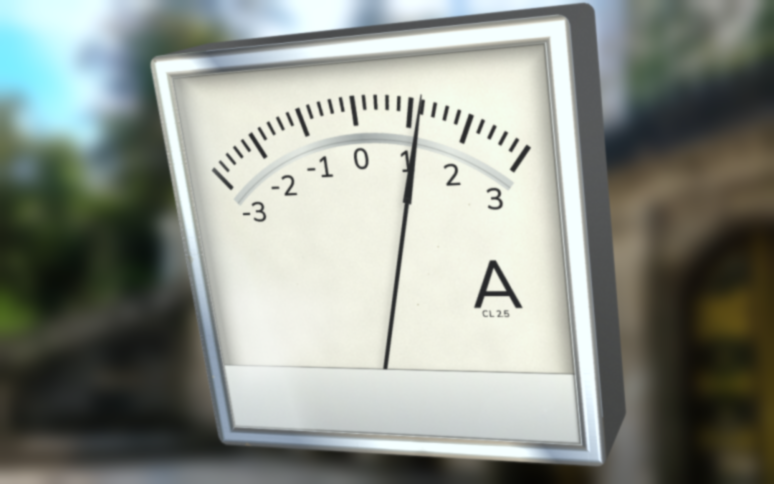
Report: A 1.2
